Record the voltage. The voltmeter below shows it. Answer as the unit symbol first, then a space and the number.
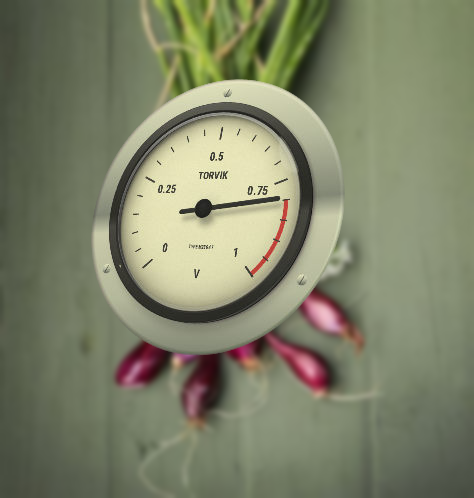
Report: V 0.8
